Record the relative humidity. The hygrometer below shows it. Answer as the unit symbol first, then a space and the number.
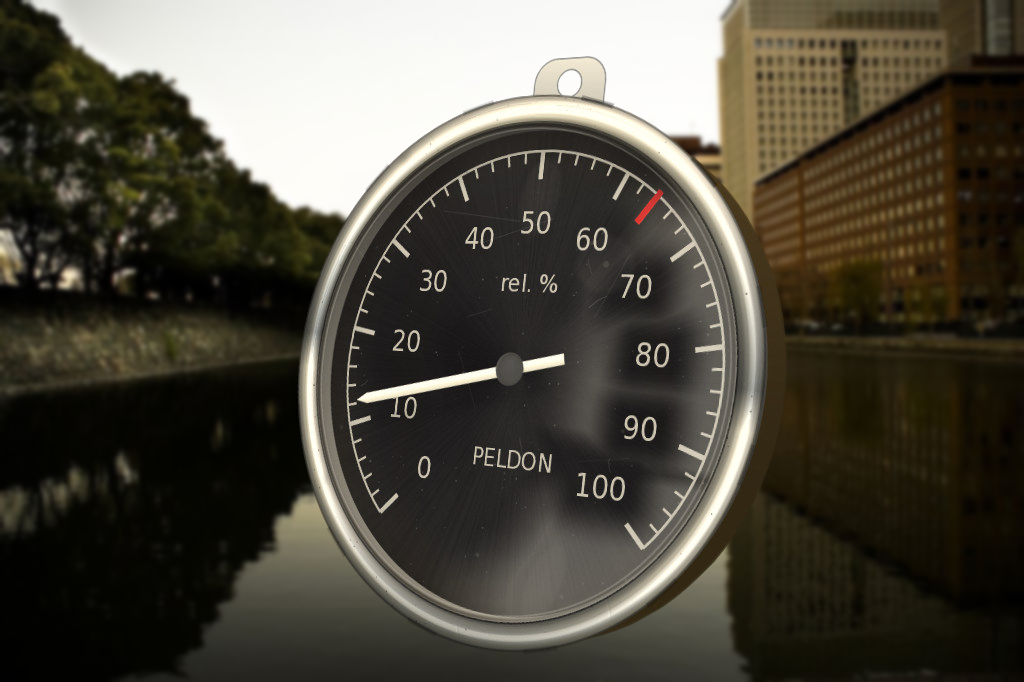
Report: % 12
